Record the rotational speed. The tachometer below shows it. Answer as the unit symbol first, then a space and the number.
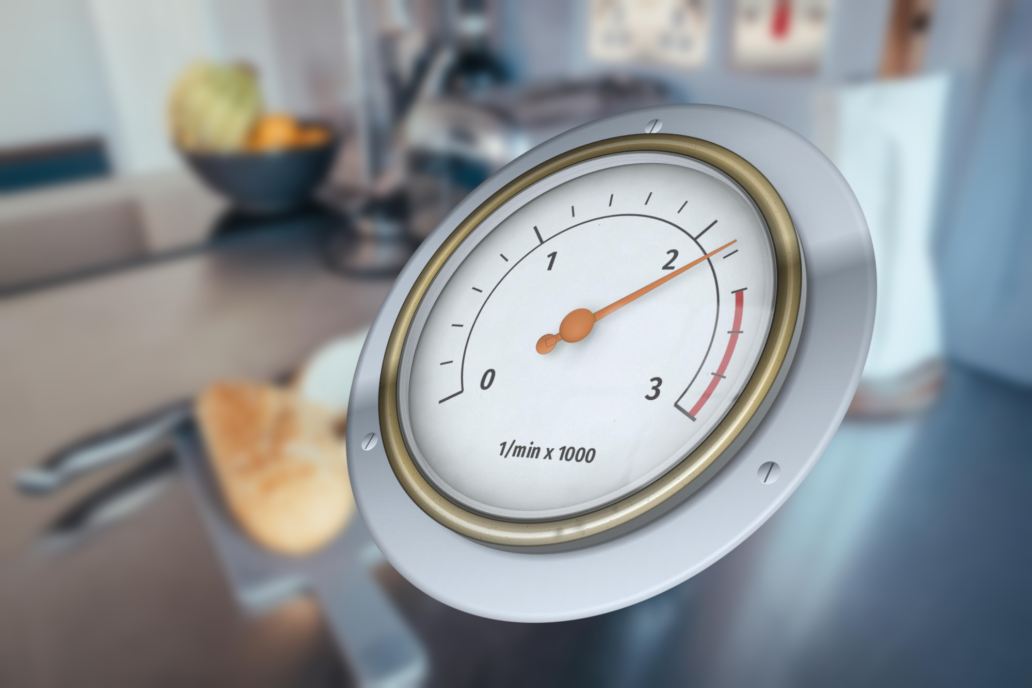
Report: rpm 2200
